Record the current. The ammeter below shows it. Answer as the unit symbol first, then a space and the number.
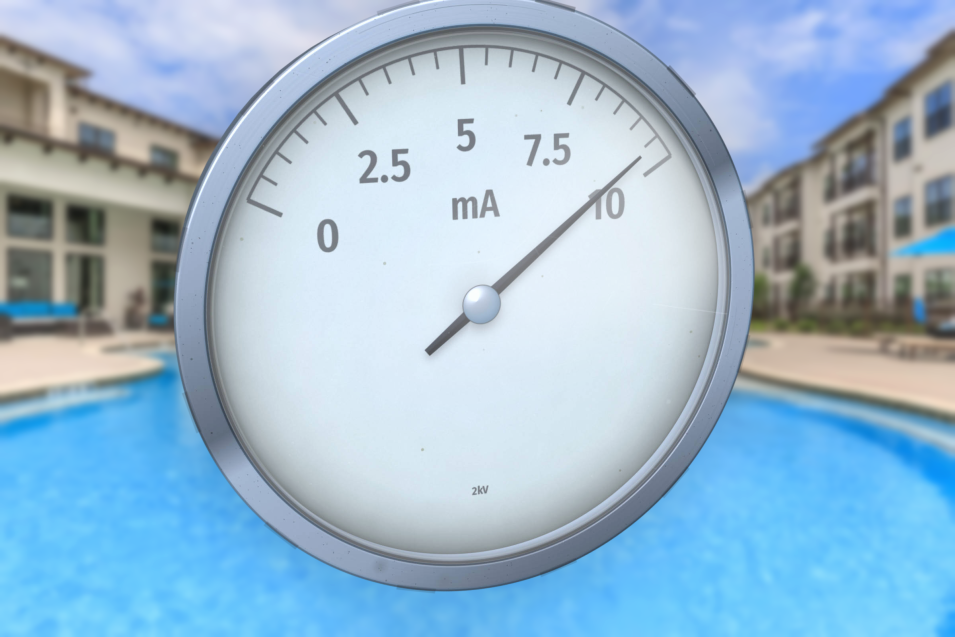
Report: mA 9.5
